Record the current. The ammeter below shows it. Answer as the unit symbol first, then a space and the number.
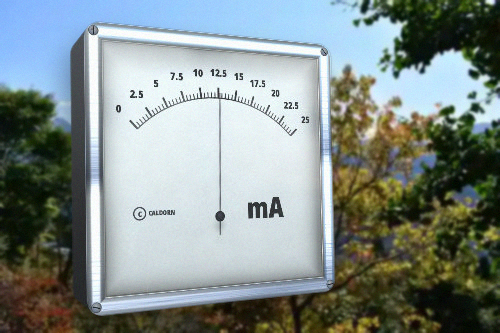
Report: mA 12.5
